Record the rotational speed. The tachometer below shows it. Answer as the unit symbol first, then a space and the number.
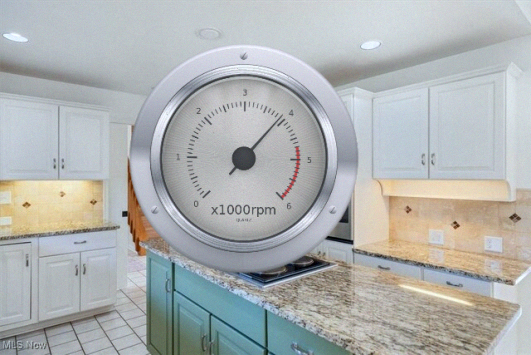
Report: rpm 3900
